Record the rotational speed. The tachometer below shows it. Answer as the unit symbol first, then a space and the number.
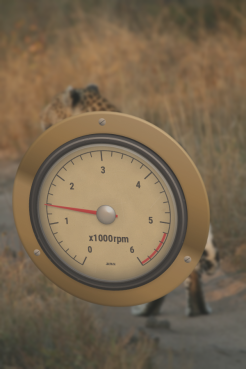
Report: rpm 1400
